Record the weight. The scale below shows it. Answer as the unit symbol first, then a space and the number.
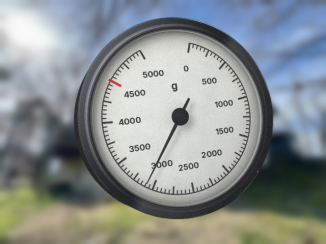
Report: g 3100
